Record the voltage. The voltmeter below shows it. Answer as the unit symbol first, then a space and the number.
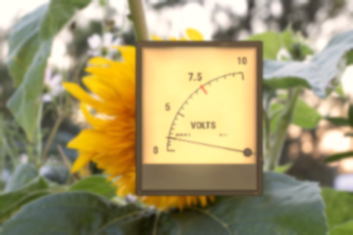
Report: V 2.5
